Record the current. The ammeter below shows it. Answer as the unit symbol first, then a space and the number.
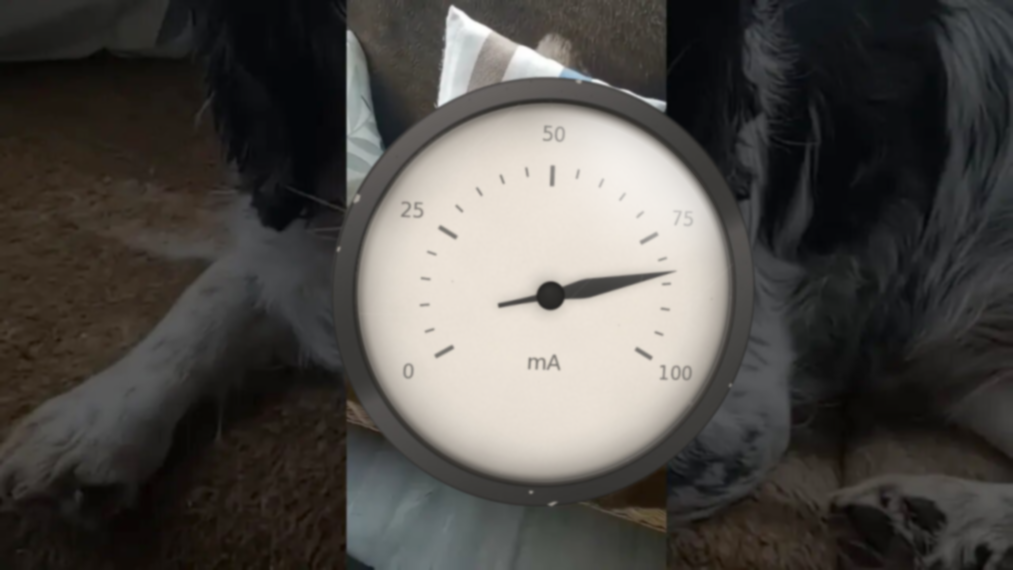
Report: mA 82.5
